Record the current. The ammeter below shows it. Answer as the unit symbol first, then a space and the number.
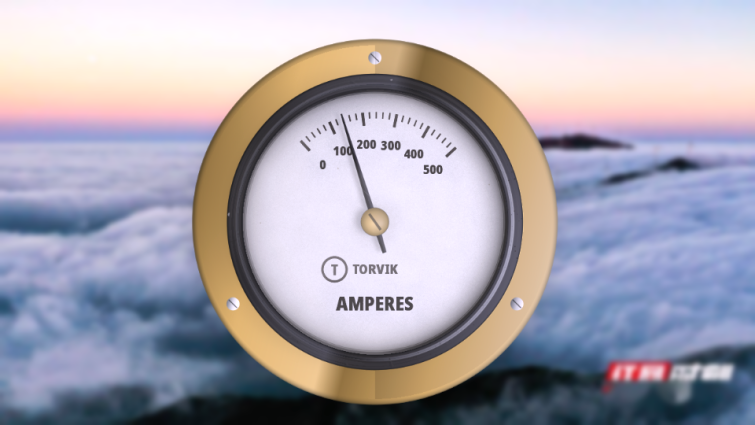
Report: A 140
